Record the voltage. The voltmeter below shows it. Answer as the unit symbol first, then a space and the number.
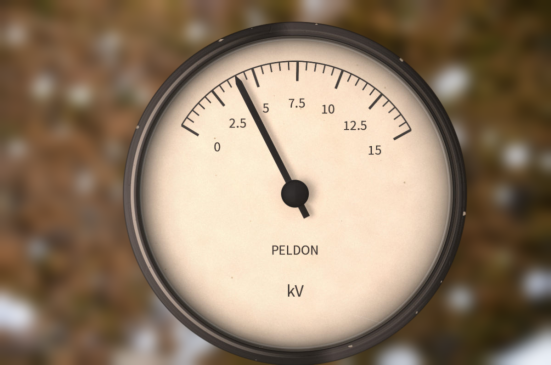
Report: kV 4
